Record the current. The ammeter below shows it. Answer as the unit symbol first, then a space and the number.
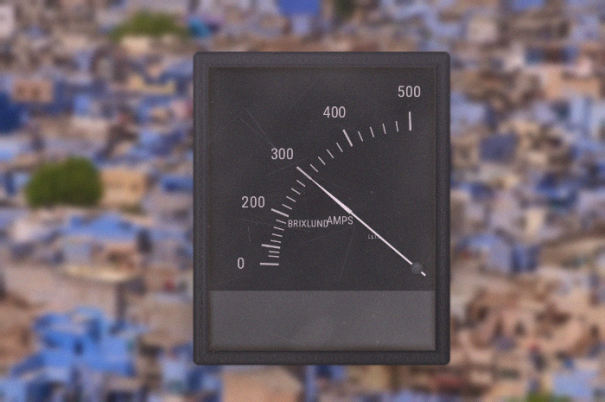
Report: A 300
